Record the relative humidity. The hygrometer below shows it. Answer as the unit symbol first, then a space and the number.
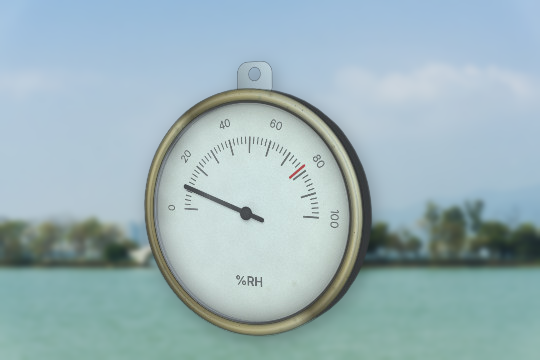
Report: % 10
